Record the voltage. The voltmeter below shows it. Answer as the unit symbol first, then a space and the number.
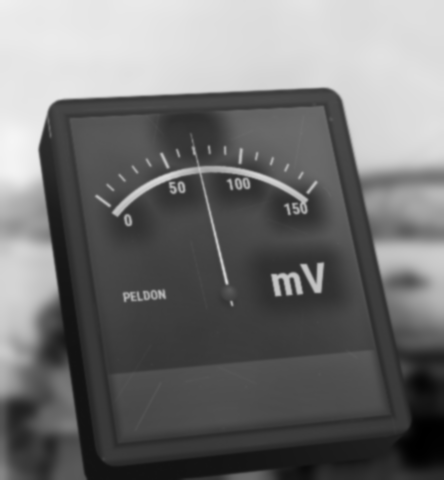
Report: mV 70
